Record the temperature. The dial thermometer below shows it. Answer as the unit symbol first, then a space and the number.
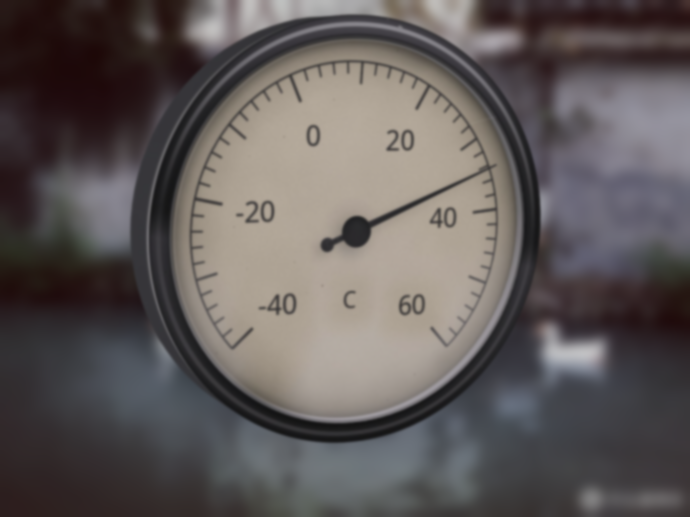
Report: °C 34
